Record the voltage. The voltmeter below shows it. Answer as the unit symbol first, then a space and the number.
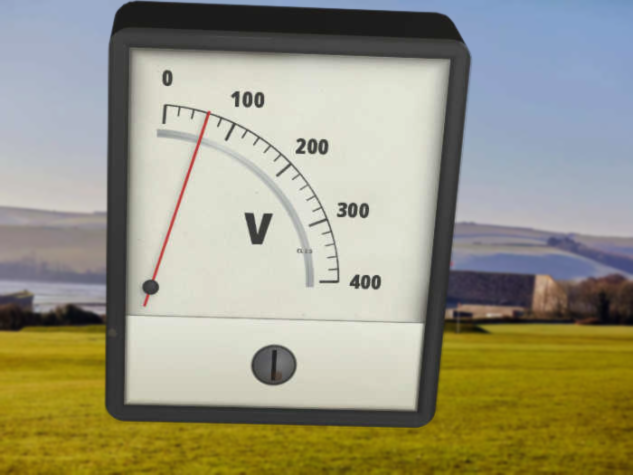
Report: V 60
